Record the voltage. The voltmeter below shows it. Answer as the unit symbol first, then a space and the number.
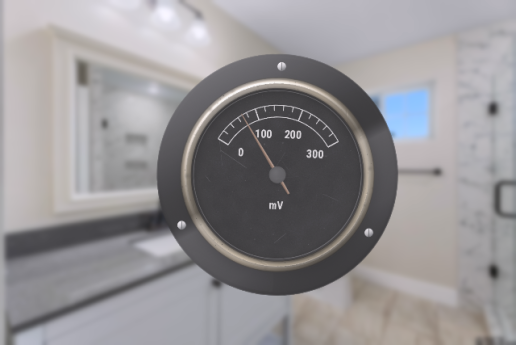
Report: mV 70
